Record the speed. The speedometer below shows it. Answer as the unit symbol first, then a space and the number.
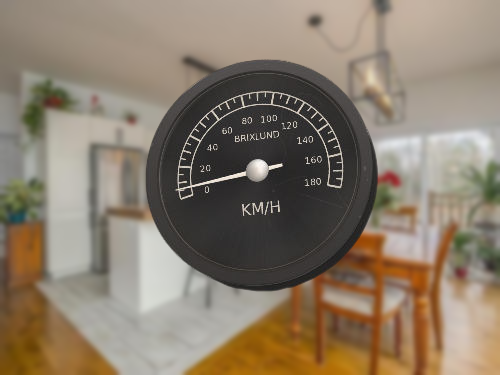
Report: km/h 5
